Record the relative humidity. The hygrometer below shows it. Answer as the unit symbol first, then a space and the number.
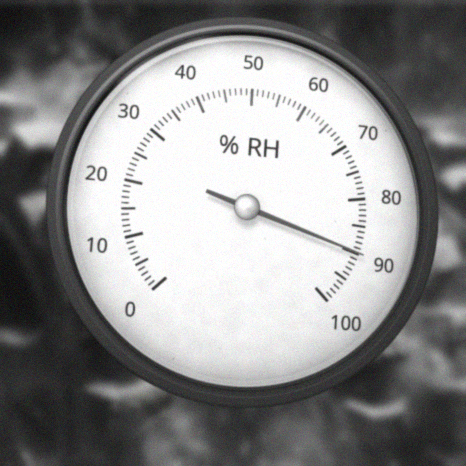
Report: % 90
